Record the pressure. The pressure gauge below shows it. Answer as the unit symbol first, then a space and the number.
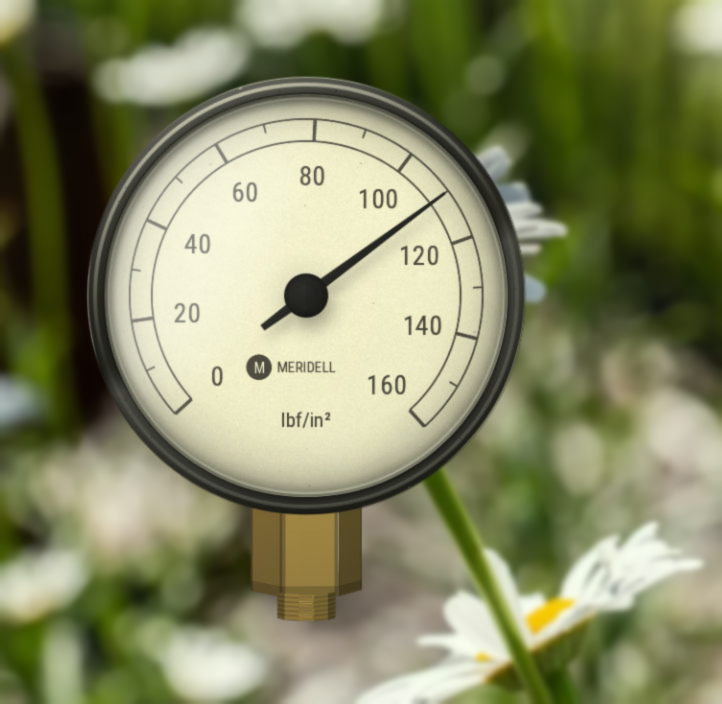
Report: psi 110
